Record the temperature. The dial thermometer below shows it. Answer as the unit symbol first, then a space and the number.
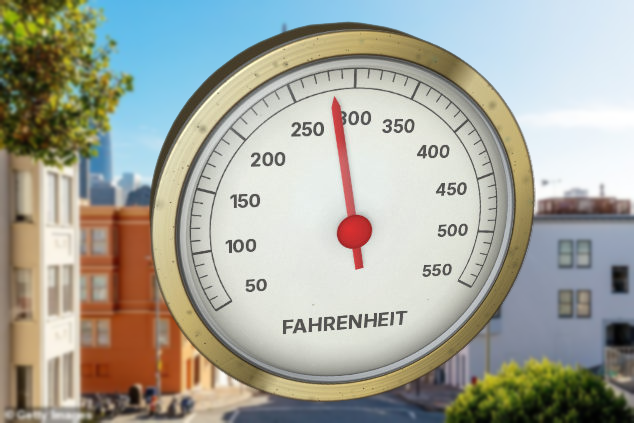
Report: °F 280
